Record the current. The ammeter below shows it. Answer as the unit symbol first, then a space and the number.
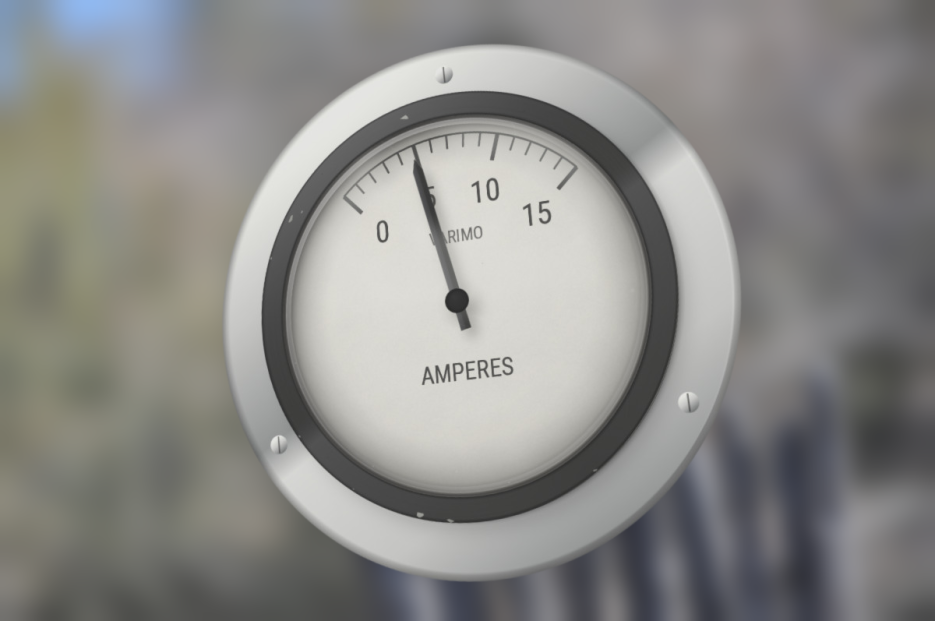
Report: A 5
